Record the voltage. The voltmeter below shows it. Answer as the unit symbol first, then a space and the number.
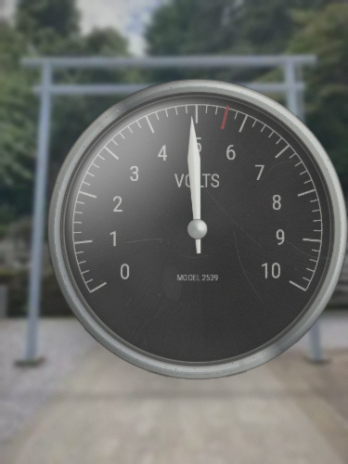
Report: V 4.9
